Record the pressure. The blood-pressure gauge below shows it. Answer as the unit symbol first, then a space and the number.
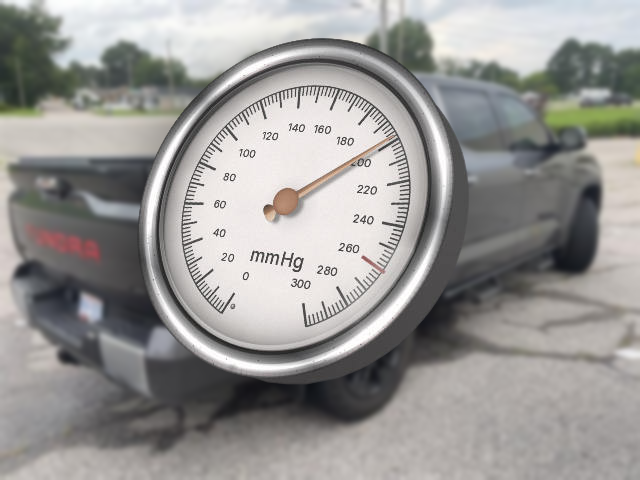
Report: mmHg 200
